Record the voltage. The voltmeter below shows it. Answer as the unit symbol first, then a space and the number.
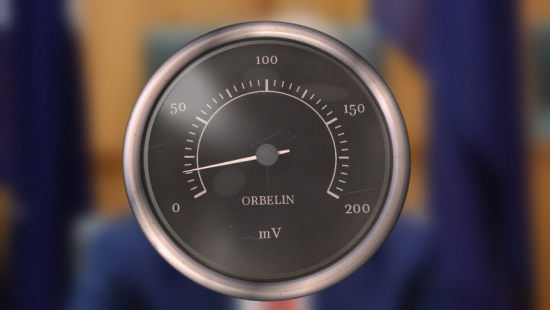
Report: mV 15
